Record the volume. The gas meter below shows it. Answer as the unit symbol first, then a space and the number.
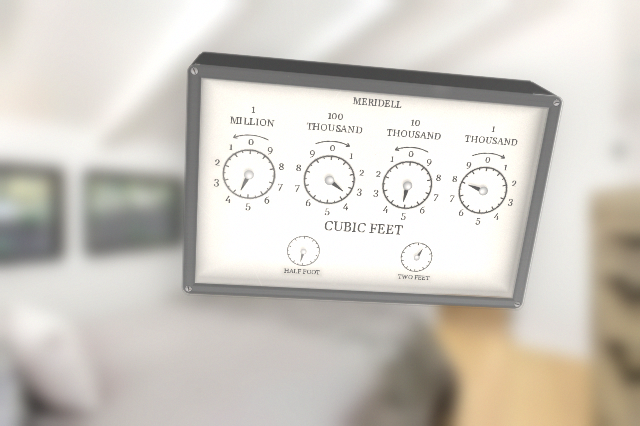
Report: ft³ 434800
